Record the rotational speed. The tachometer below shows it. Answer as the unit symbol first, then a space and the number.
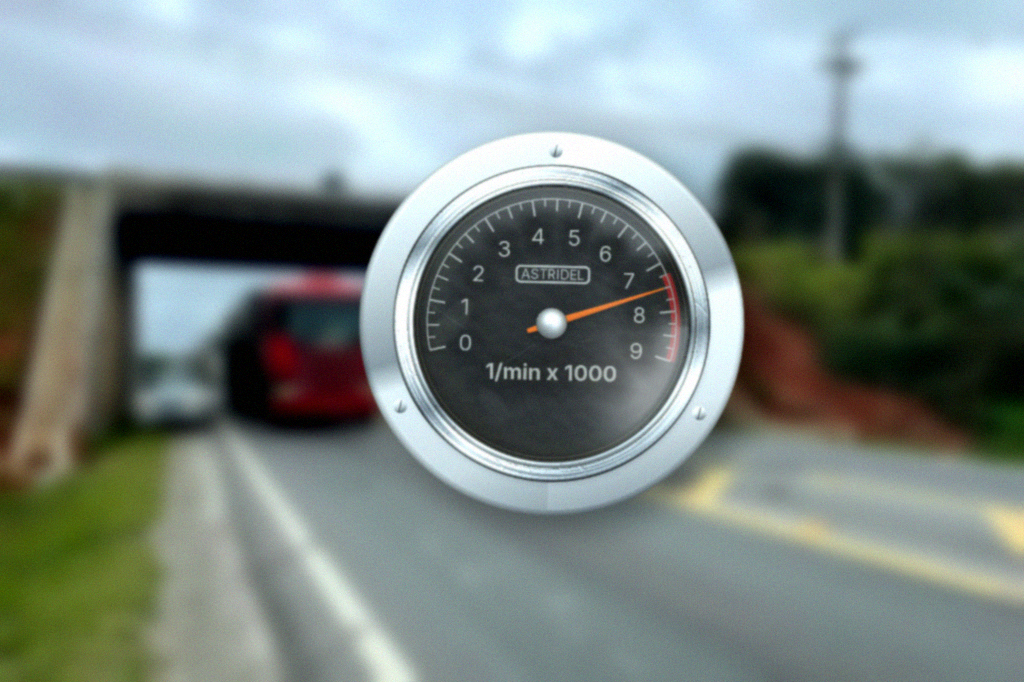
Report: rpm 7500
